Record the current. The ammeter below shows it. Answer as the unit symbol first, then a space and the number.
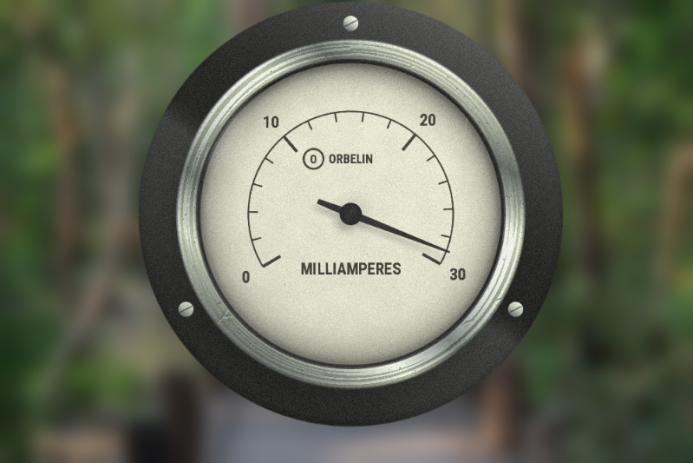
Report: mA 29
